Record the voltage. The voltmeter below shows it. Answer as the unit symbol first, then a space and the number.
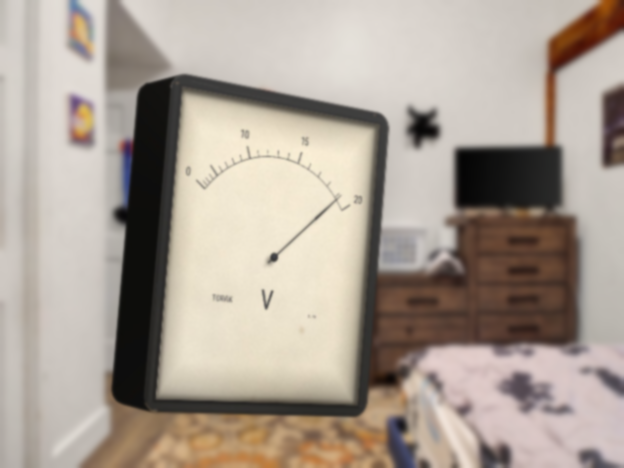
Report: V 19
